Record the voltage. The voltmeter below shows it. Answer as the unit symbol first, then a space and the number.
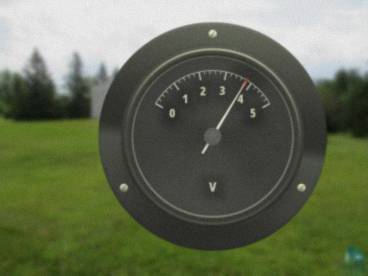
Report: V 3.8
